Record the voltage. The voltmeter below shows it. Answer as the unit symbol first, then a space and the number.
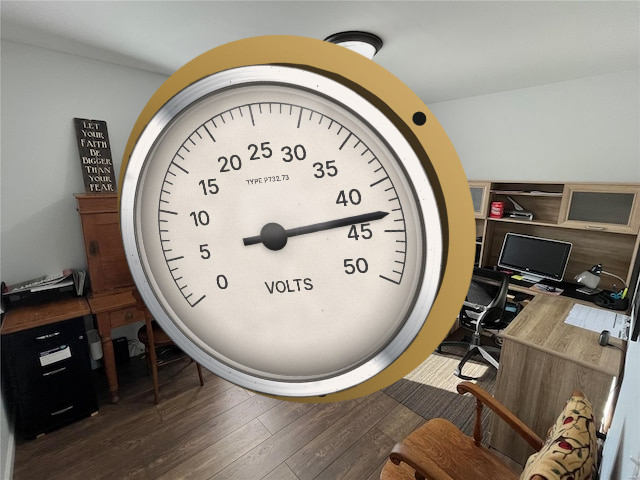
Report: V 43
